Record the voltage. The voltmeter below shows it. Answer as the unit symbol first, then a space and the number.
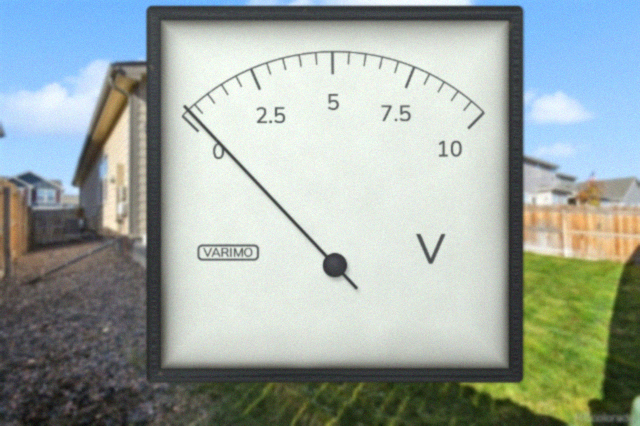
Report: V 0.25
